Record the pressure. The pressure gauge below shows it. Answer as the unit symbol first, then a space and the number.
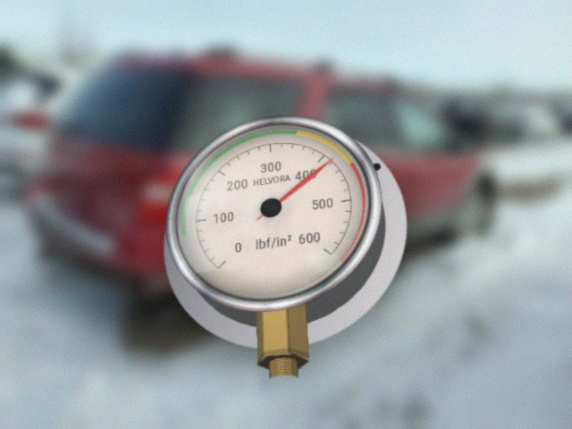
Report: psi 420
